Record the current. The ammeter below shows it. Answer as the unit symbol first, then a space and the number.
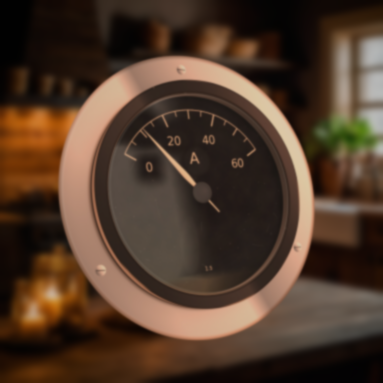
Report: A 10
